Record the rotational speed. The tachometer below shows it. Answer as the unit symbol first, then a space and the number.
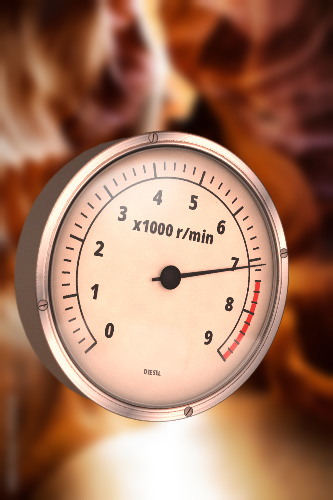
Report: rpm 7100
